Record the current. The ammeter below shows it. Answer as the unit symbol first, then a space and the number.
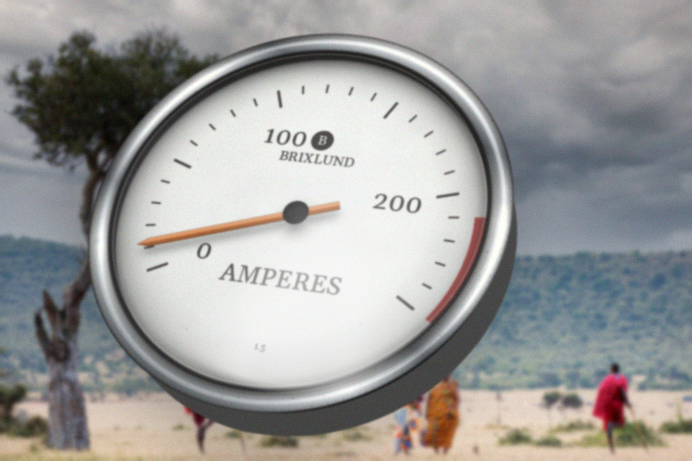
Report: A 10
